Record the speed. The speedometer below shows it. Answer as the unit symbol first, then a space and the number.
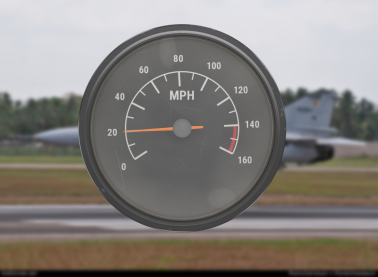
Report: mph 20
